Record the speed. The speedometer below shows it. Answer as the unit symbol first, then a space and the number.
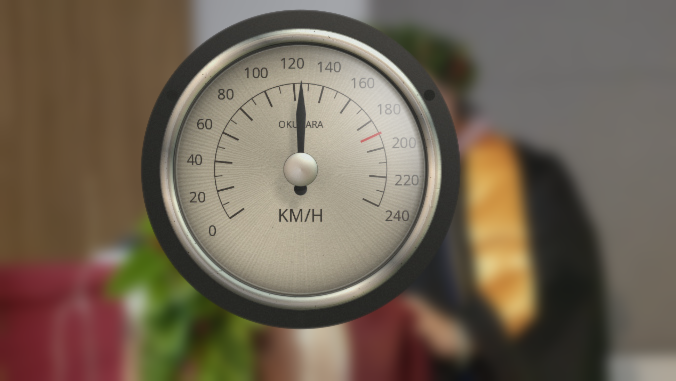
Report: km/h 125
